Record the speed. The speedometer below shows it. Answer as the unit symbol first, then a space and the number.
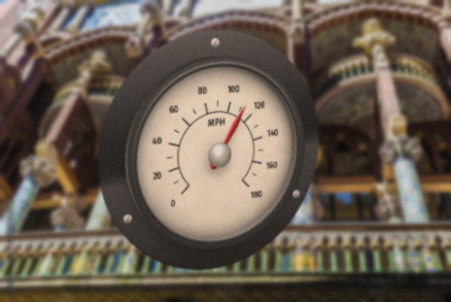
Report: mph 110
